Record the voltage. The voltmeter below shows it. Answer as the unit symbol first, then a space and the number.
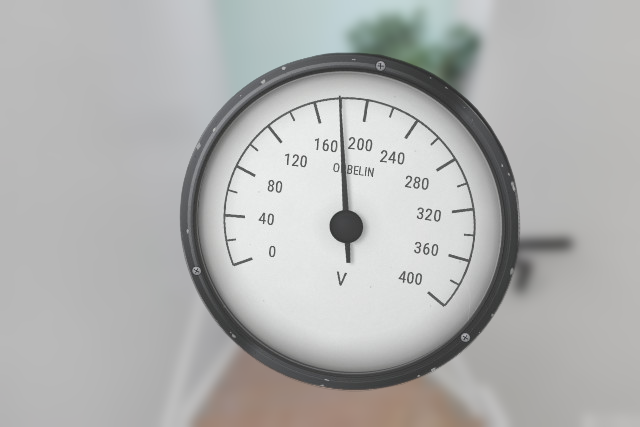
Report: V 180
